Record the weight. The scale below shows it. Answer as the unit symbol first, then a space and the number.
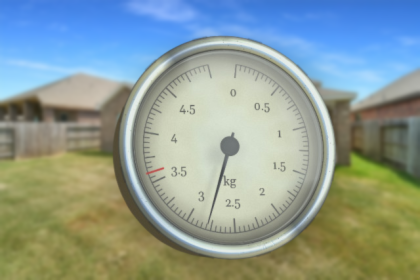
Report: kg 2.8
